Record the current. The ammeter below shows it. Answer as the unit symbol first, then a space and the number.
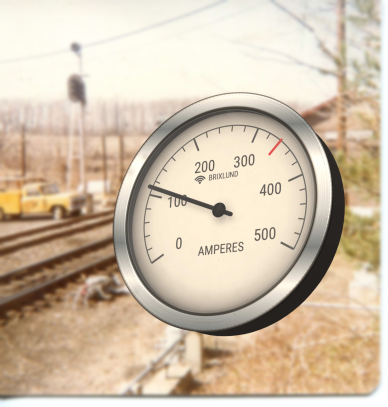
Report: A 110
